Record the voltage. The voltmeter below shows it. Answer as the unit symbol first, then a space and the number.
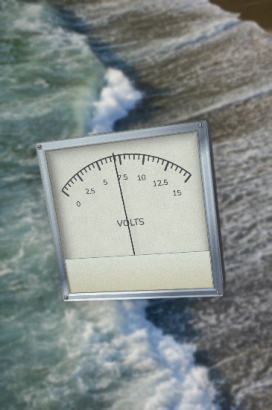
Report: V 7
